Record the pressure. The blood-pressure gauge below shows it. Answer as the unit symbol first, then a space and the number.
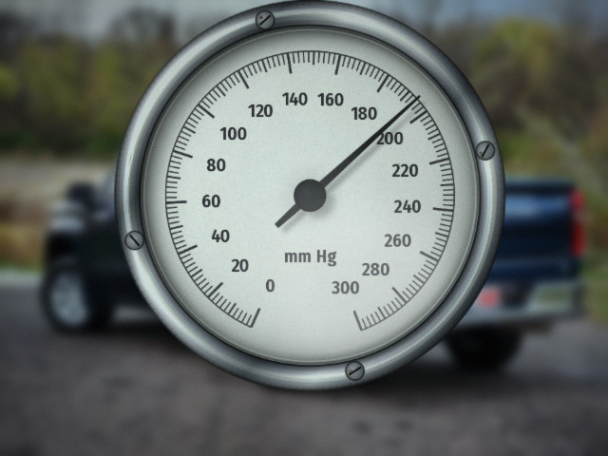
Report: mmHg 194
